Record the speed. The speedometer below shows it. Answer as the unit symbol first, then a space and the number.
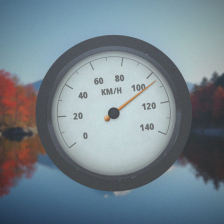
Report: km/h 105
